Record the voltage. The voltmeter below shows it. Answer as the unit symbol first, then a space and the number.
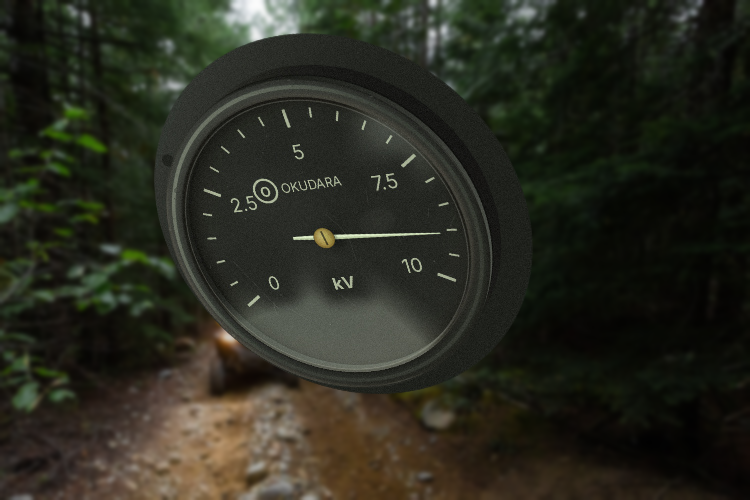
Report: kV 9
